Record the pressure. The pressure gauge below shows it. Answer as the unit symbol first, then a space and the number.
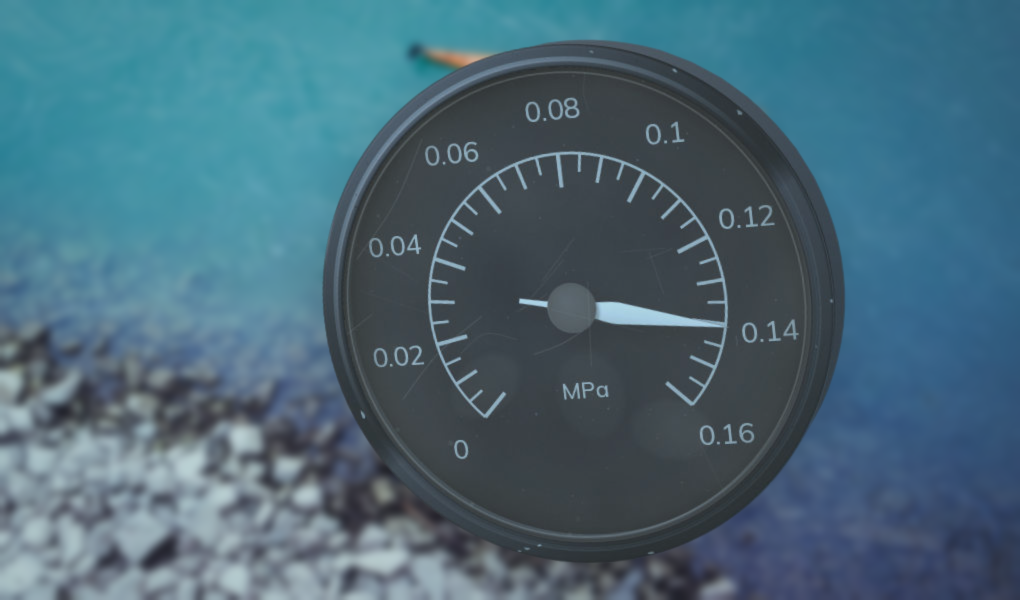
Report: MPa 0.14
